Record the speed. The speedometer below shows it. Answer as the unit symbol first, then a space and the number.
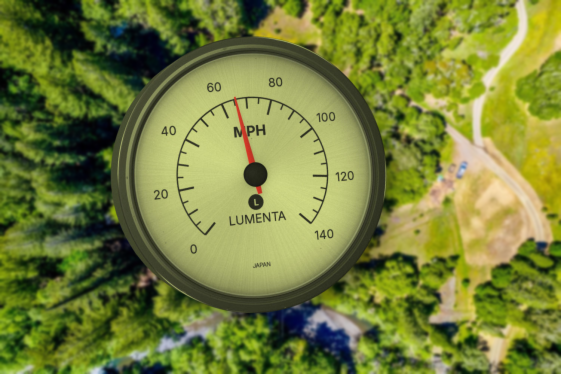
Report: mph 65
